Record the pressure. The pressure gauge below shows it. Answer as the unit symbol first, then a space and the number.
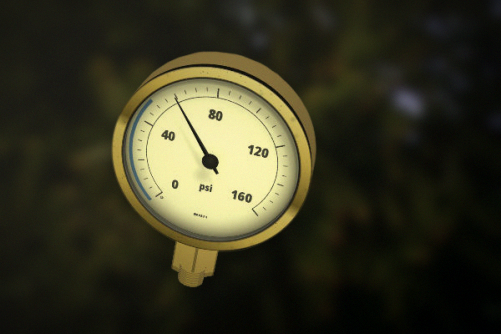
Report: psi 60
